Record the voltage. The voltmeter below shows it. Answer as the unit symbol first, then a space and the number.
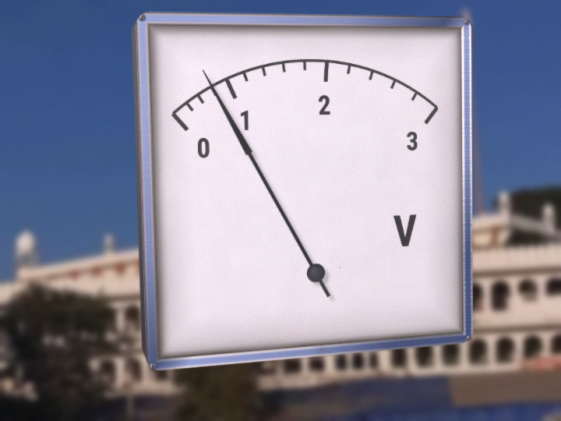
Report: V 0.8
